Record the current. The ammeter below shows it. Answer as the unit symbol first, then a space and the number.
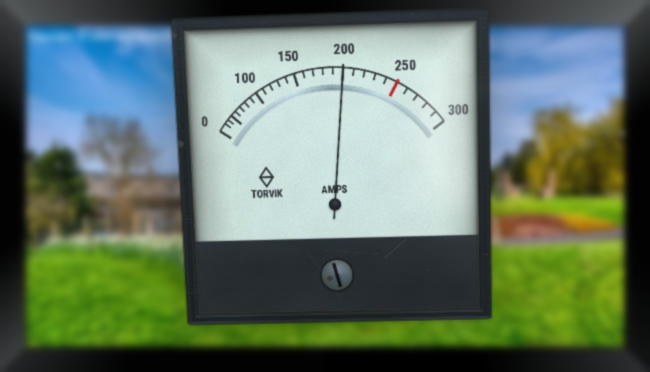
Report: A 200
